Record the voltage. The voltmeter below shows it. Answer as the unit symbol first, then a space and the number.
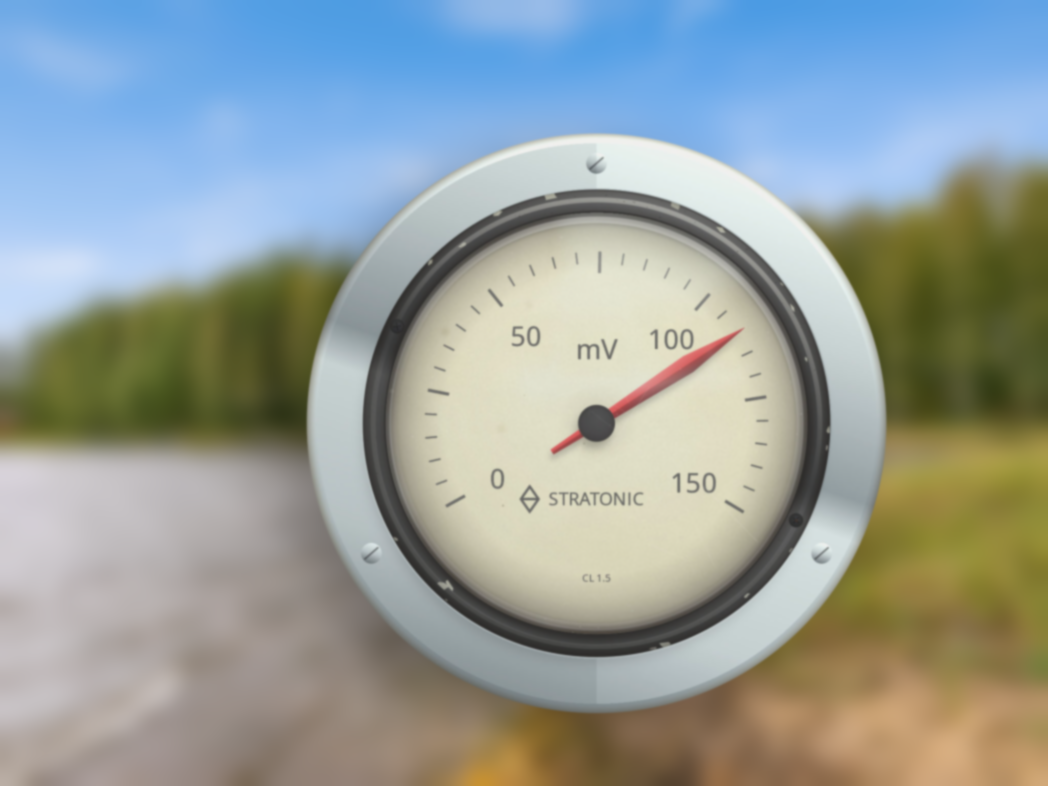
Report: mV 110
